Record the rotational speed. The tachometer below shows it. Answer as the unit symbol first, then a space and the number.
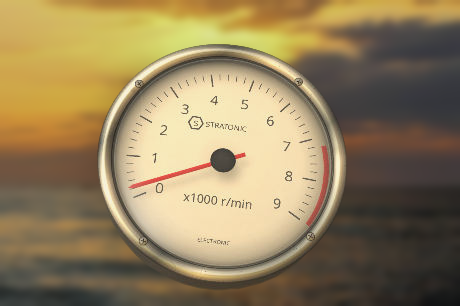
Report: rpm 200
